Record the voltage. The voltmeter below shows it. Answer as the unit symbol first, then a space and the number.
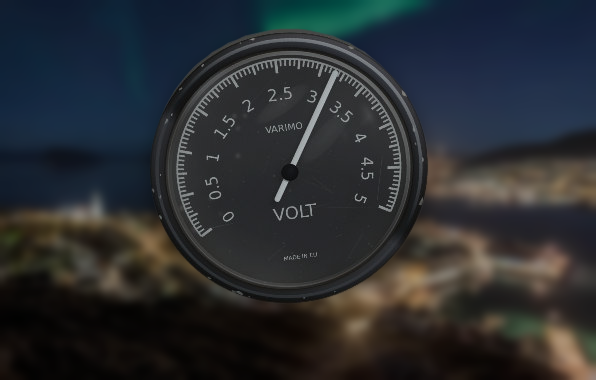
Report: V 3.15
